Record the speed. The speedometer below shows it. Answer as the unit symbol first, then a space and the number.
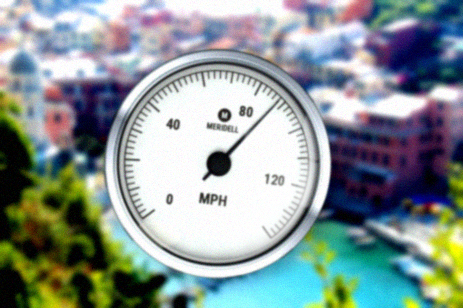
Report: mph 88
